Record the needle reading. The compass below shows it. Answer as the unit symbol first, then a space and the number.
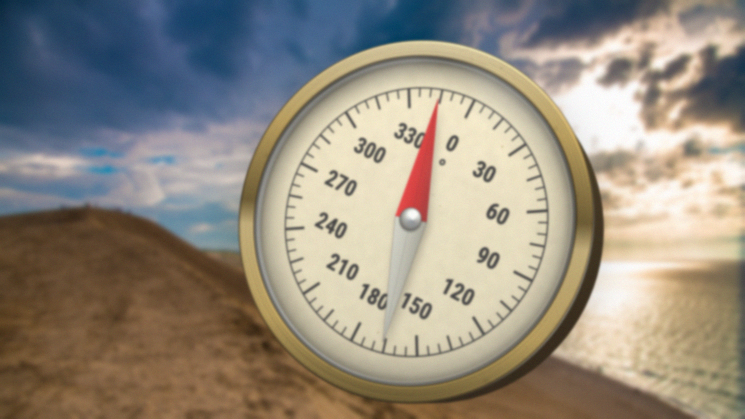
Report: ° 345
